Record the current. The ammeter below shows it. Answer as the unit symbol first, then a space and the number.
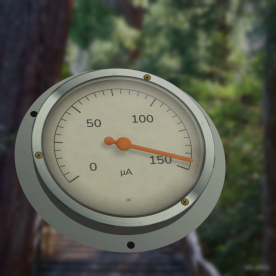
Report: µA 145
